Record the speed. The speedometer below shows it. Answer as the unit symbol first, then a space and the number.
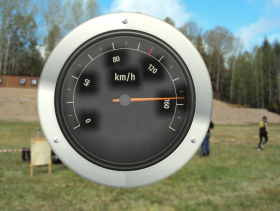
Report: km/h 155
